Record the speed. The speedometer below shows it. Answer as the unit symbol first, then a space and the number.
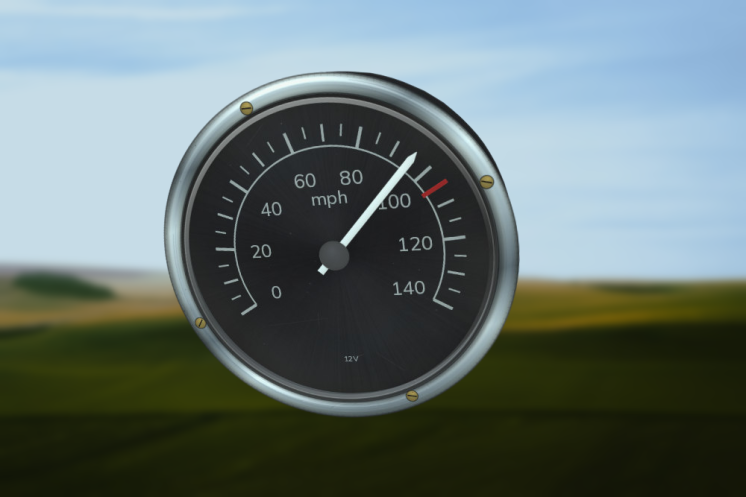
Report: mph 95
